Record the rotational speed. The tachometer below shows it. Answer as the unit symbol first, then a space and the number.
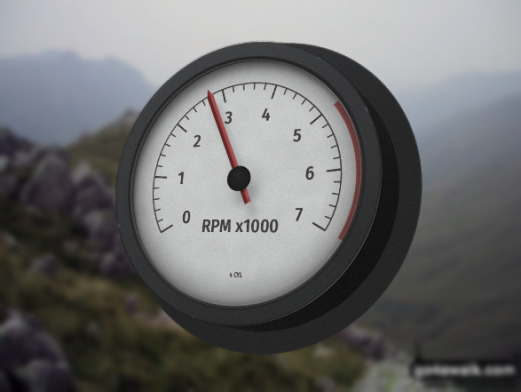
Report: rpm 2800
